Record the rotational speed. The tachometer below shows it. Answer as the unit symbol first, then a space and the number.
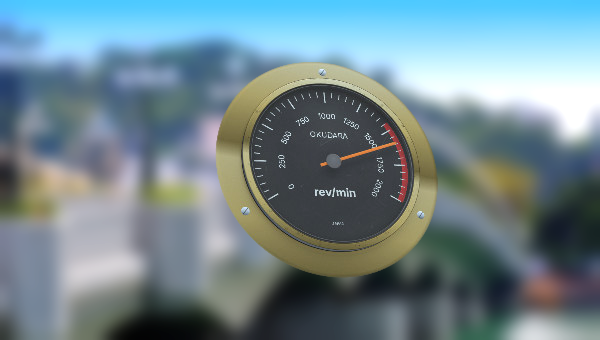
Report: rpm 1600
